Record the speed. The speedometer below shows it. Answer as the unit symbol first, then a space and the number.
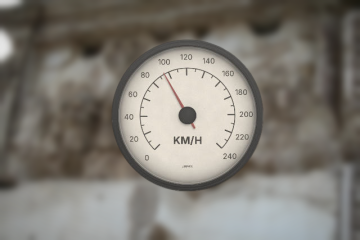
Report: km/h 95
